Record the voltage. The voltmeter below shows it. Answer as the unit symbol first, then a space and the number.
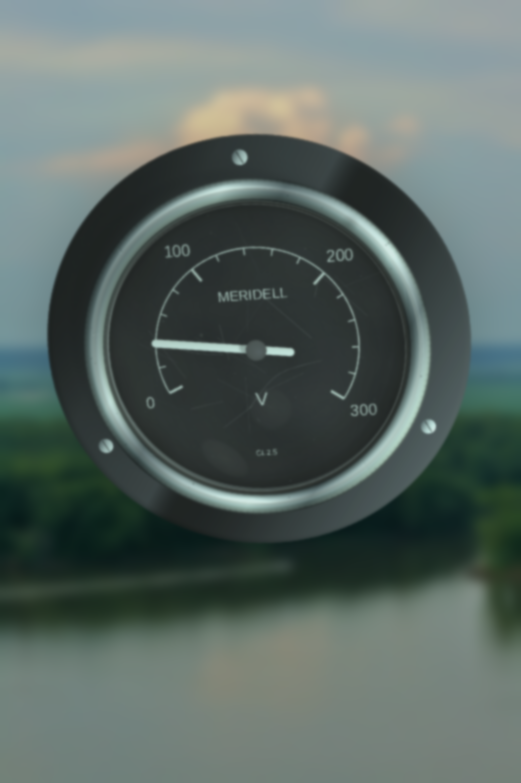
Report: V 40
